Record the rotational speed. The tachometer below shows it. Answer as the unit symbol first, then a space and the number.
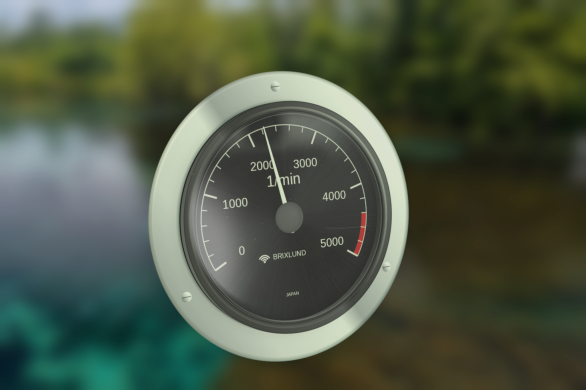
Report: rpm 2200
